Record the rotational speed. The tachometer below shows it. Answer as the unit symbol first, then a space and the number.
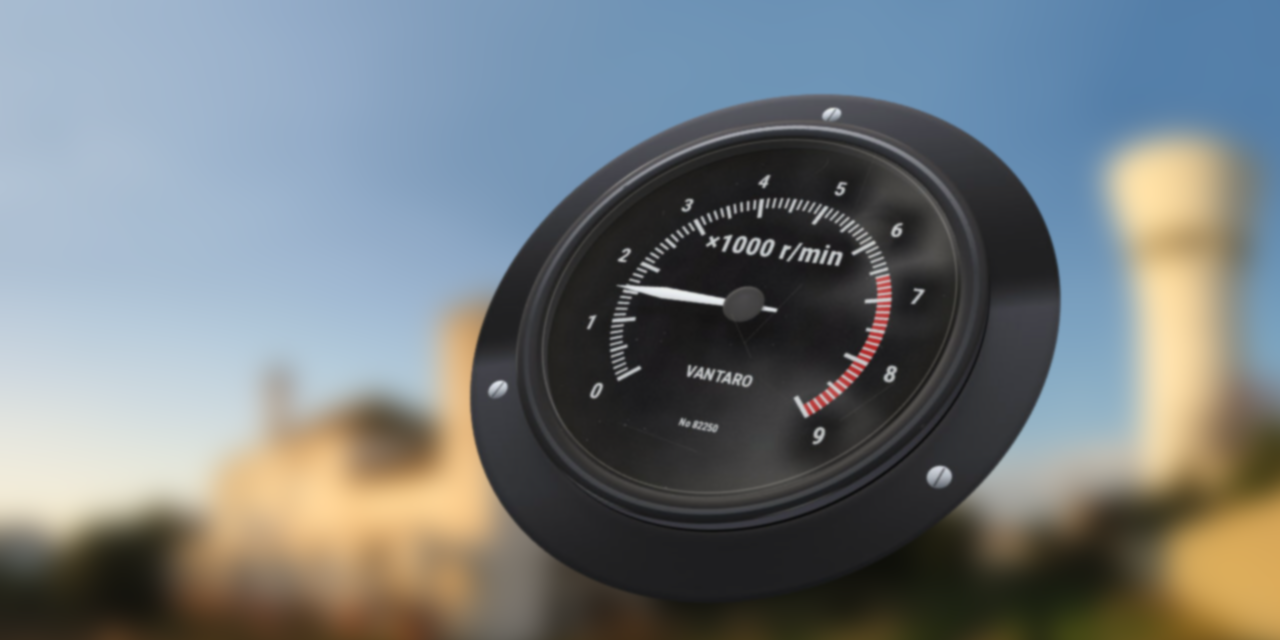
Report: rpm 1500
